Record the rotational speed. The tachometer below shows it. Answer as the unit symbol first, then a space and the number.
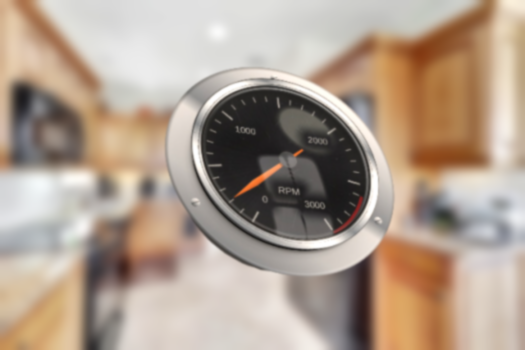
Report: rpm 200
